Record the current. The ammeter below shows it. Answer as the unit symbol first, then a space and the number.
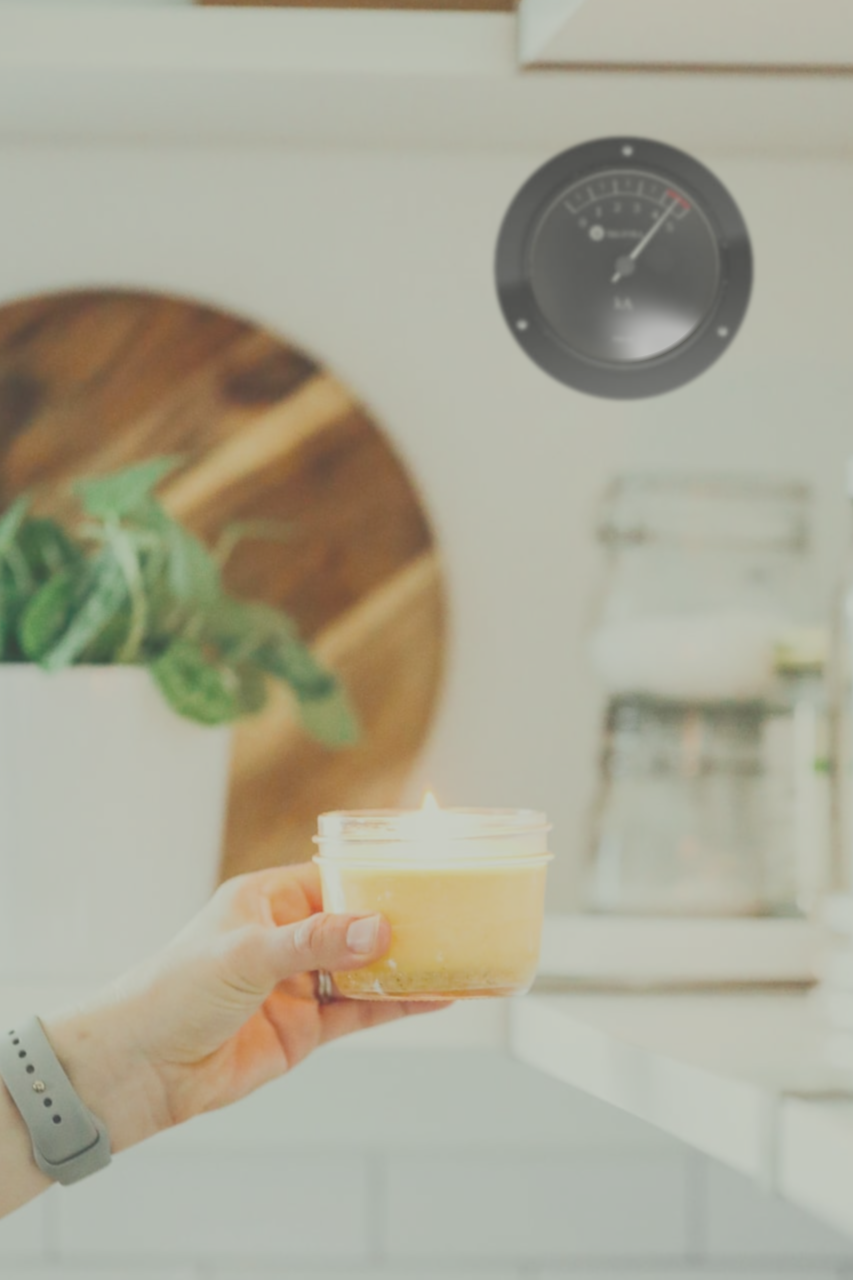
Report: kA 4.5
